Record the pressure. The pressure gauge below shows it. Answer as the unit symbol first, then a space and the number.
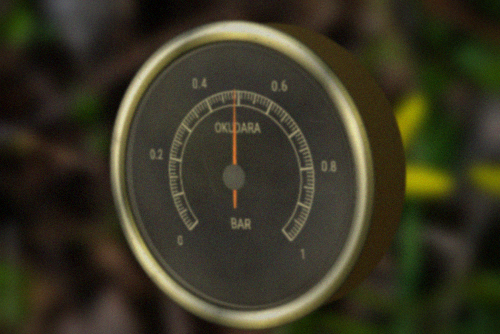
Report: bar 0.5
